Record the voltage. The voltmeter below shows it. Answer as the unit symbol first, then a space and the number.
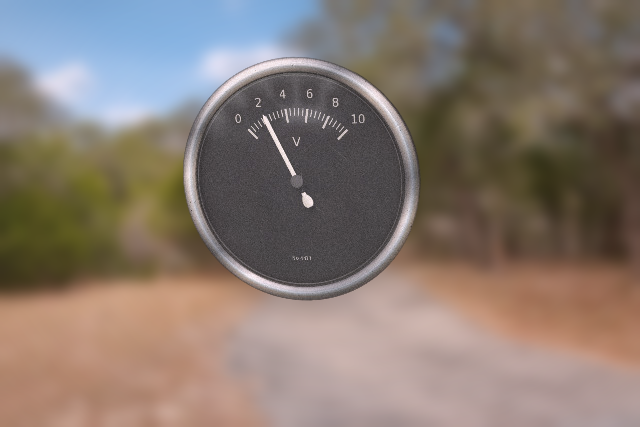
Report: V 2
